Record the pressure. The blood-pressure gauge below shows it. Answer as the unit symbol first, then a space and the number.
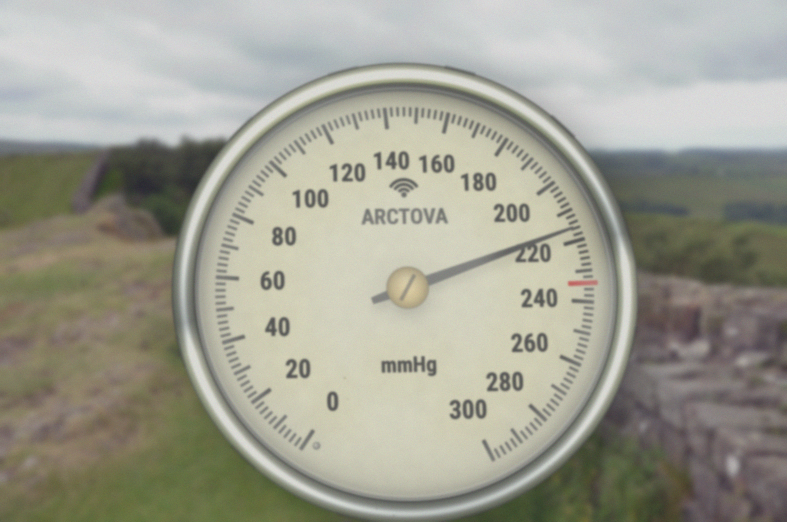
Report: mmHg 216
